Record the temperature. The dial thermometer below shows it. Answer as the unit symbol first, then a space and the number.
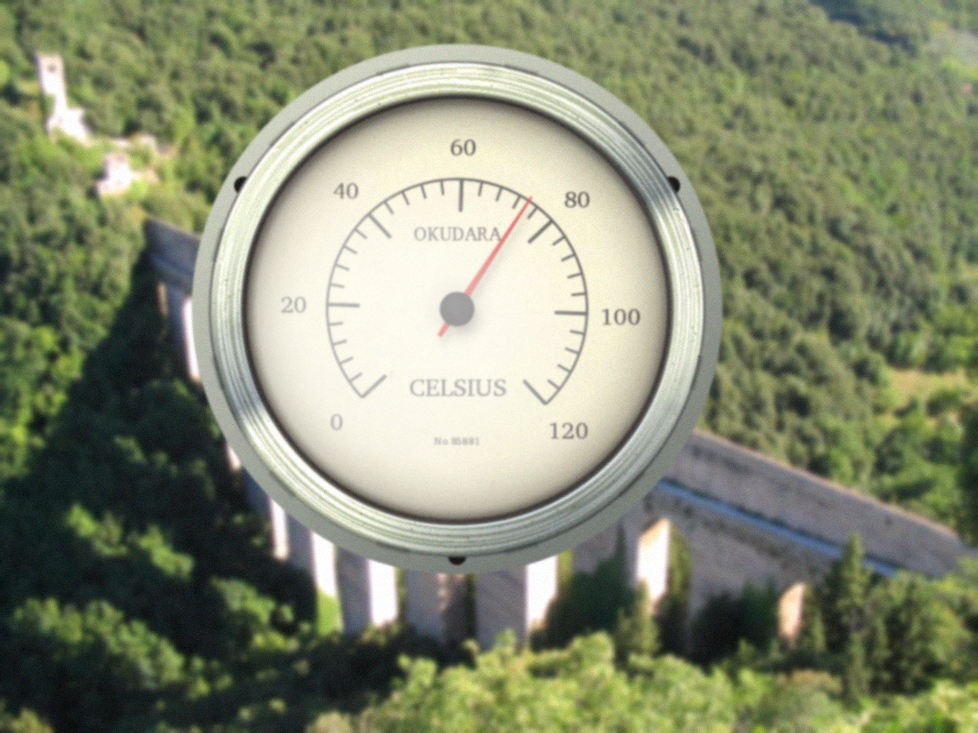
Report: °C 74
